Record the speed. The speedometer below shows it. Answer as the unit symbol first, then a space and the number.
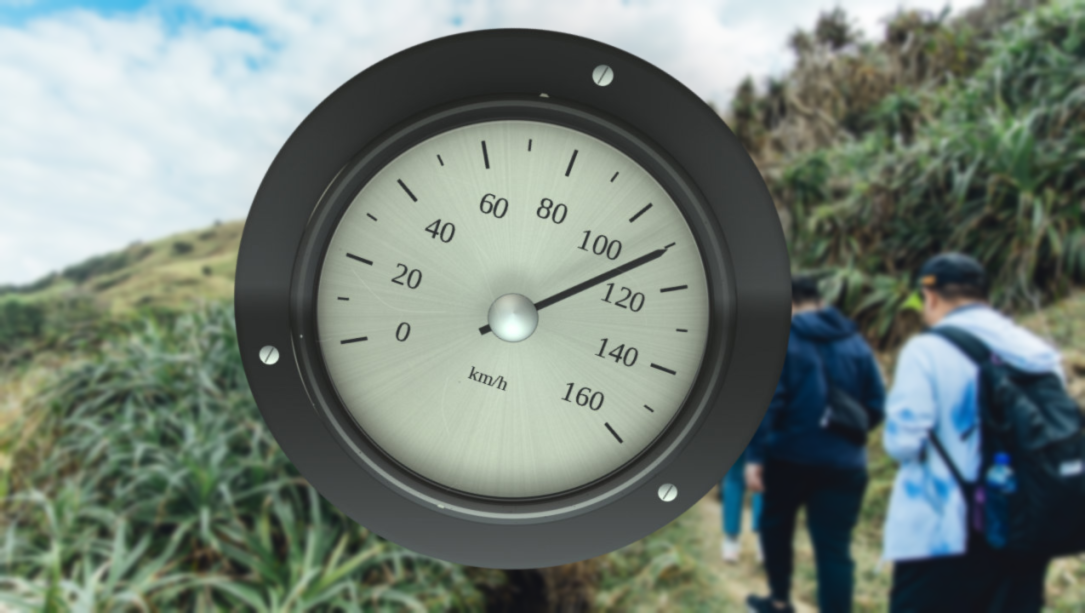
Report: km/h 110
